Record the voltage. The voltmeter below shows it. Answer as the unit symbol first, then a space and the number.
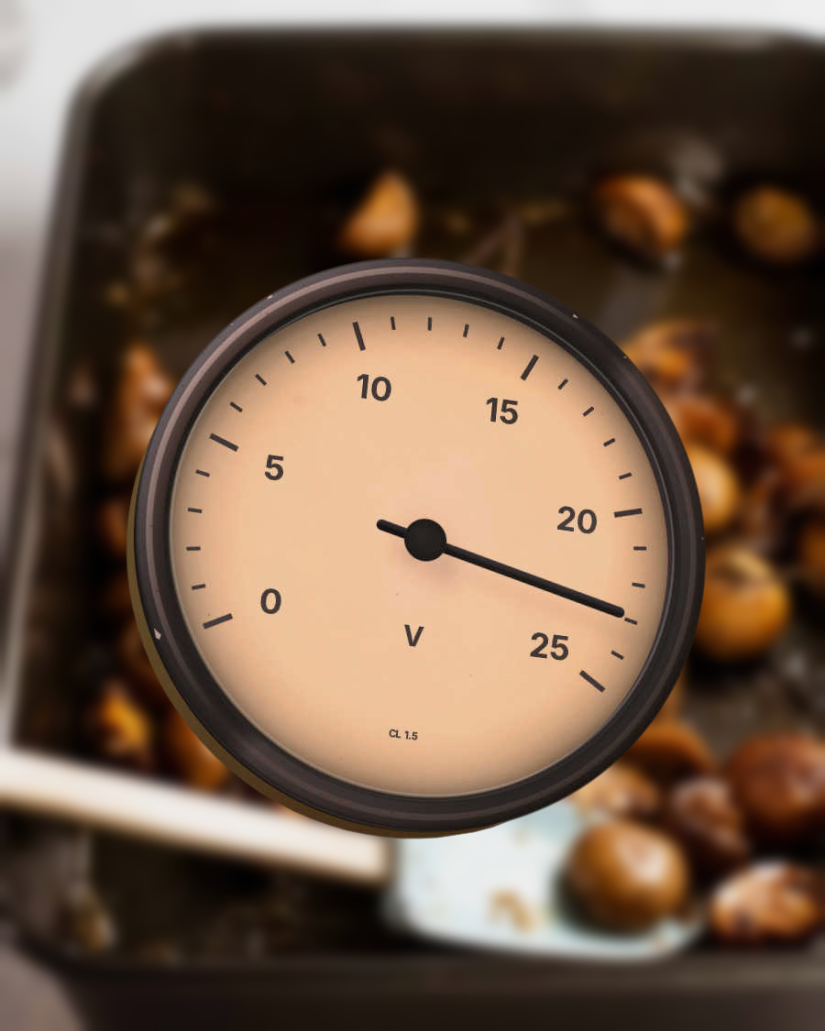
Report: V 23
